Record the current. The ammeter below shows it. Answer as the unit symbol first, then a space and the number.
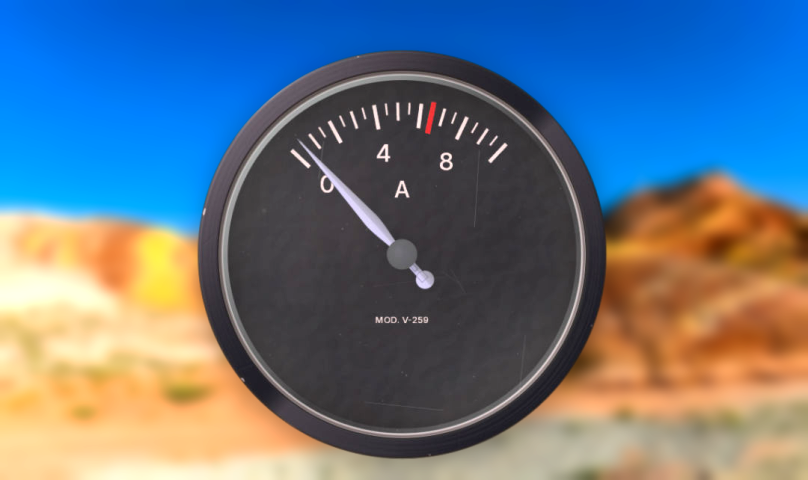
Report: A 0.5
